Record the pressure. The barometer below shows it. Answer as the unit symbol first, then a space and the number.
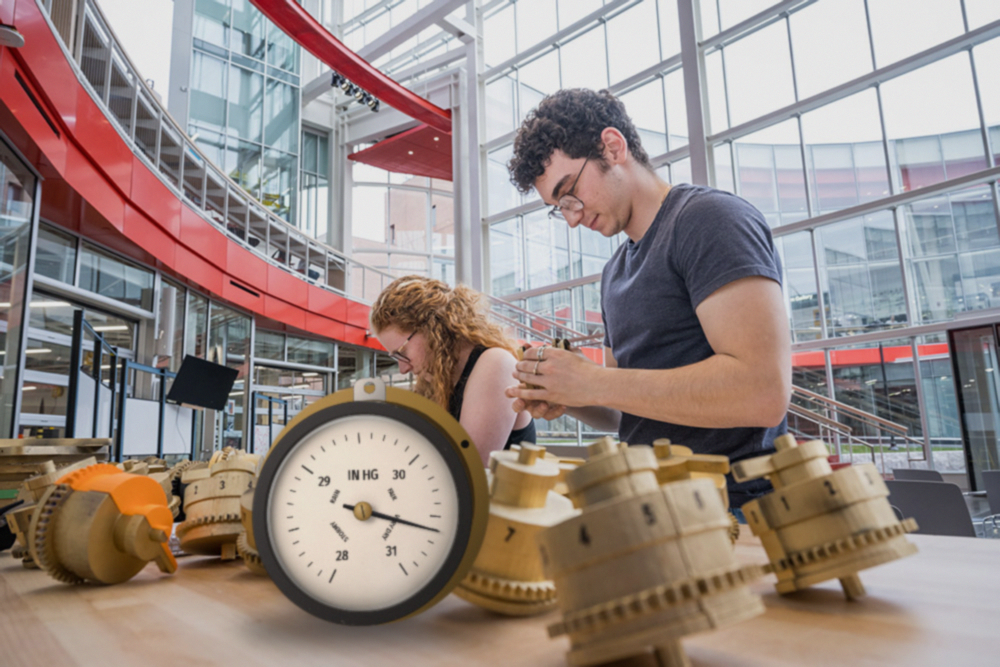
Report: inHg 30.6
